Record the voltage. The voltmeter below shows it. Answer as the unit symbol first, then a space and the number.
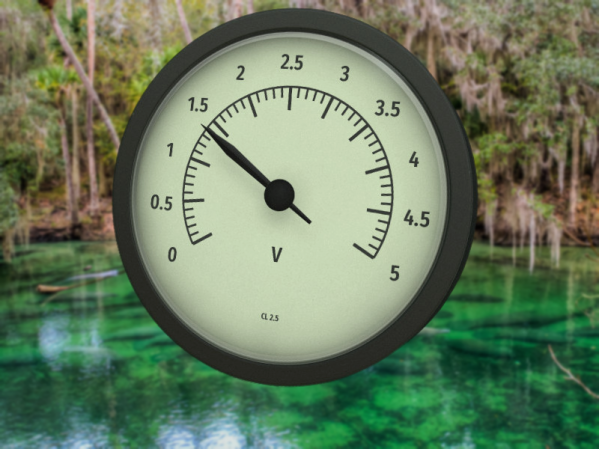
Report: V 1.4
